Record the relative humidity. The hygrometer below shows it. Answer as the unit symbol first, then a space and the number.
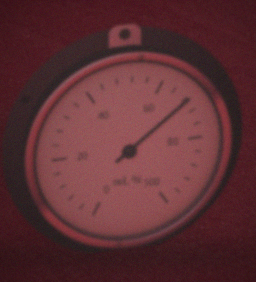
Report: % 68
